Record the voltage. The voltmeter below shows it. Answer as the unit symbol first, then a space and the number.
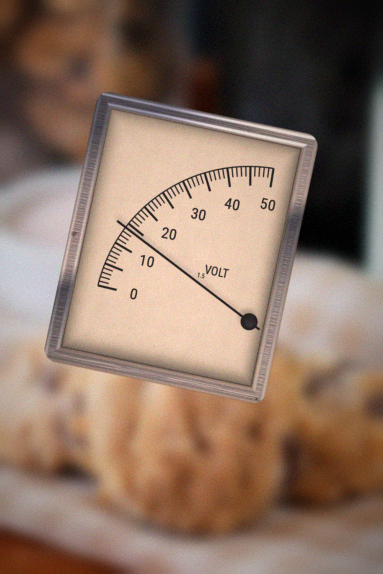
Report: V 14
